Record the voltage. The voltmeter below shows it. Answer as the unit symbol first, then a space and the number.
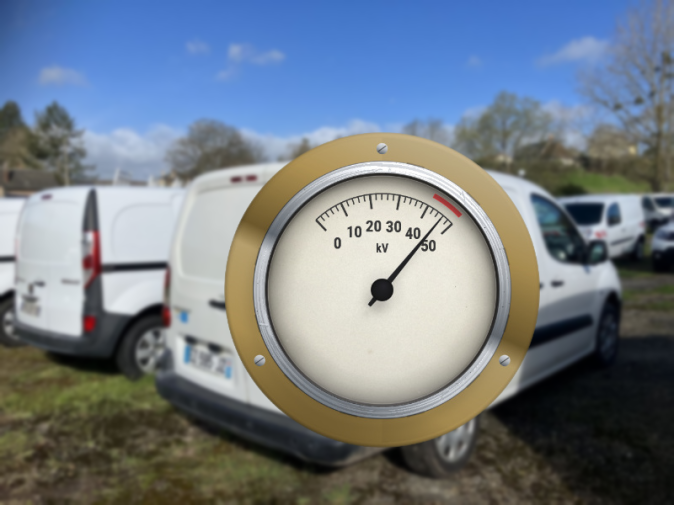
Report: kV 46
